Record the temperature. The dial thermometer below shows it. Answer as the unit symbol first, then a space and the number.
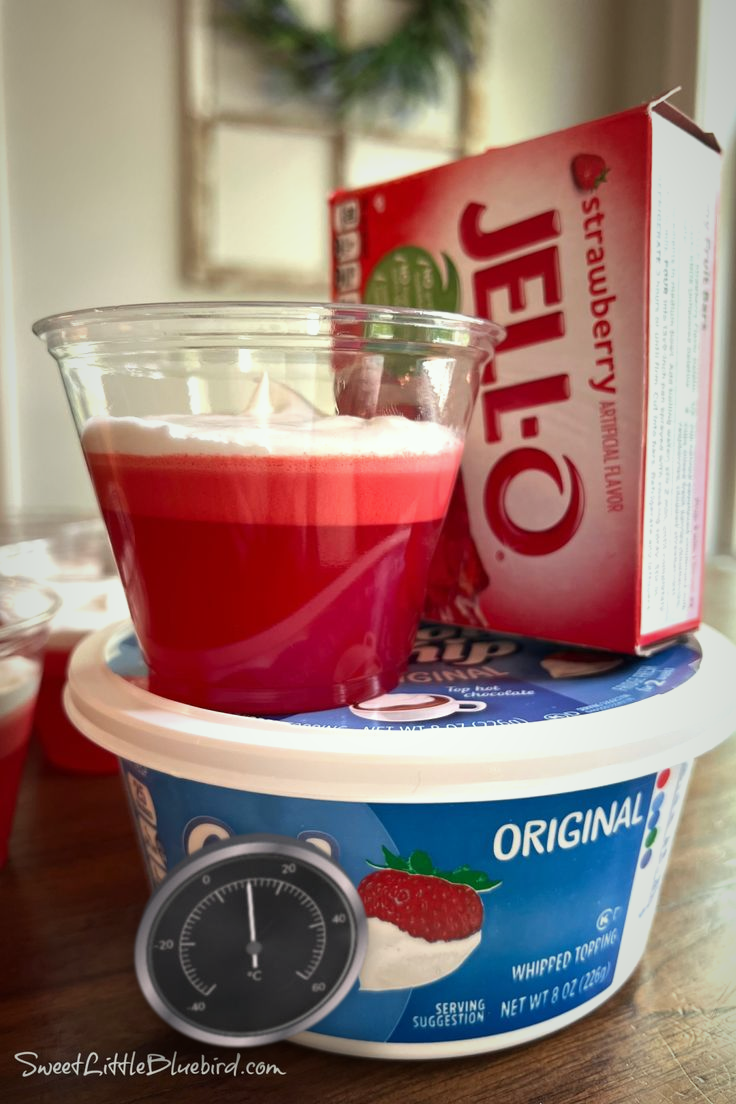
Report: °C 10
